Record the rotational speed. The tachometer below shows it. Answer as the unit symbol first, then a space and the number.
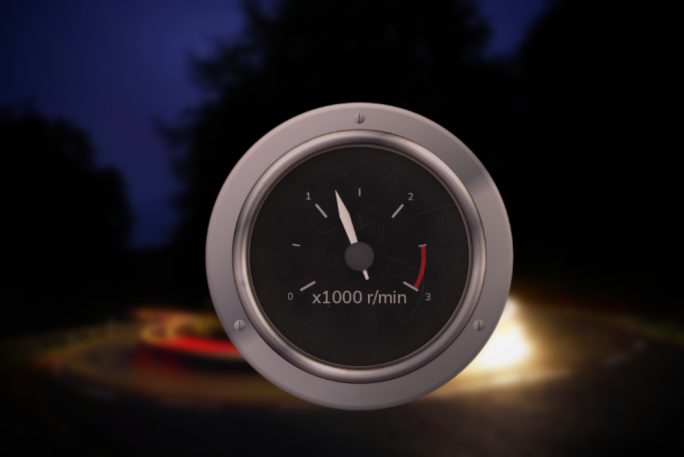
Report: rpm 1250
